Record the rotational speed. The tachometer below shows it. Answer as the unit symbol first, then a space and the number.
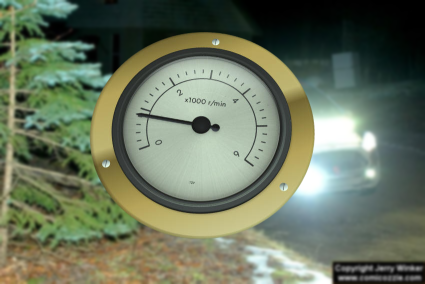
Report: rpm 800
